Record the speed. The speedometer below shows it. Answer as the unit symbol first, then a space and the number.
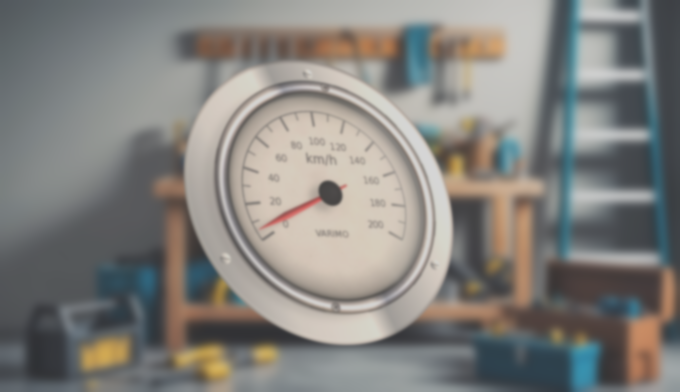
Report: km/h 5
